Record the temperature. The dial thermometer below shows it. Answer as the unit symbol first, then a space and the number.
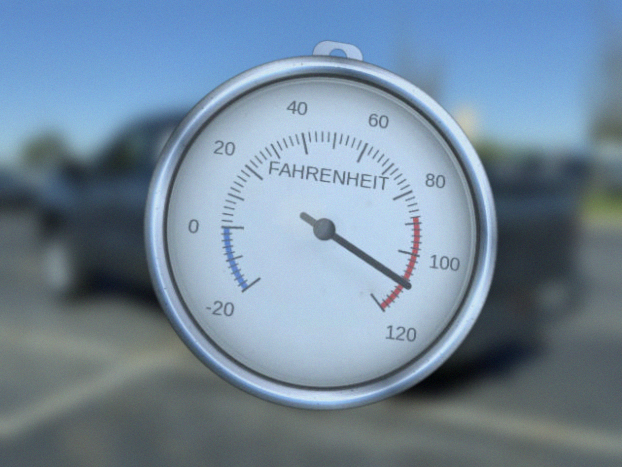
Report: °F 110
